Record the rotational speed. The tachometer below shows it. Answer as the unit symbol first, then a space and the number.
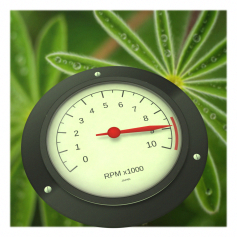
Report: rpm 9000
